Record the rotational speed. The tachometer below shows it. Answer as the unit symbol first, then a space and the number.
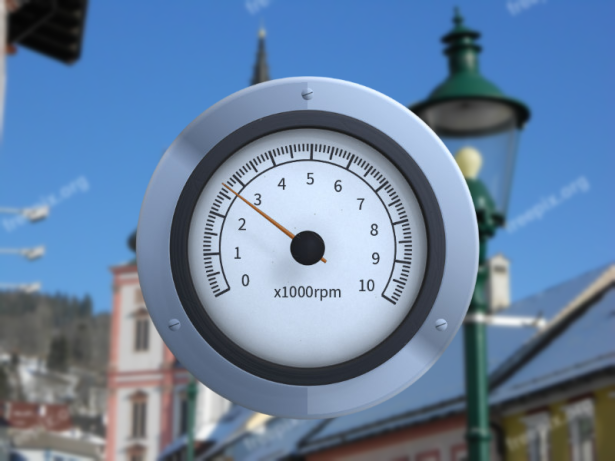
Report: rpm 2700
